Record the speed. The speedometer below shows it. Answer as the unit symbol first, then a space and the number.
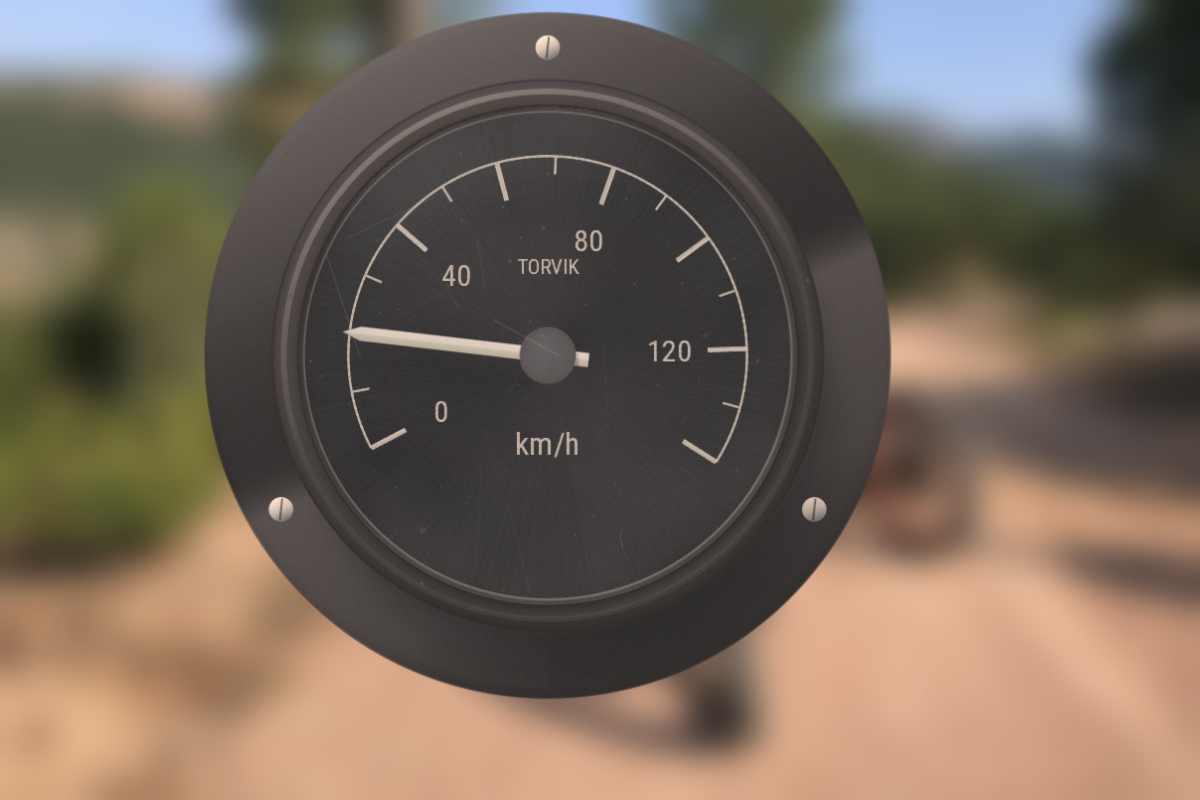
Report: km/h 20
